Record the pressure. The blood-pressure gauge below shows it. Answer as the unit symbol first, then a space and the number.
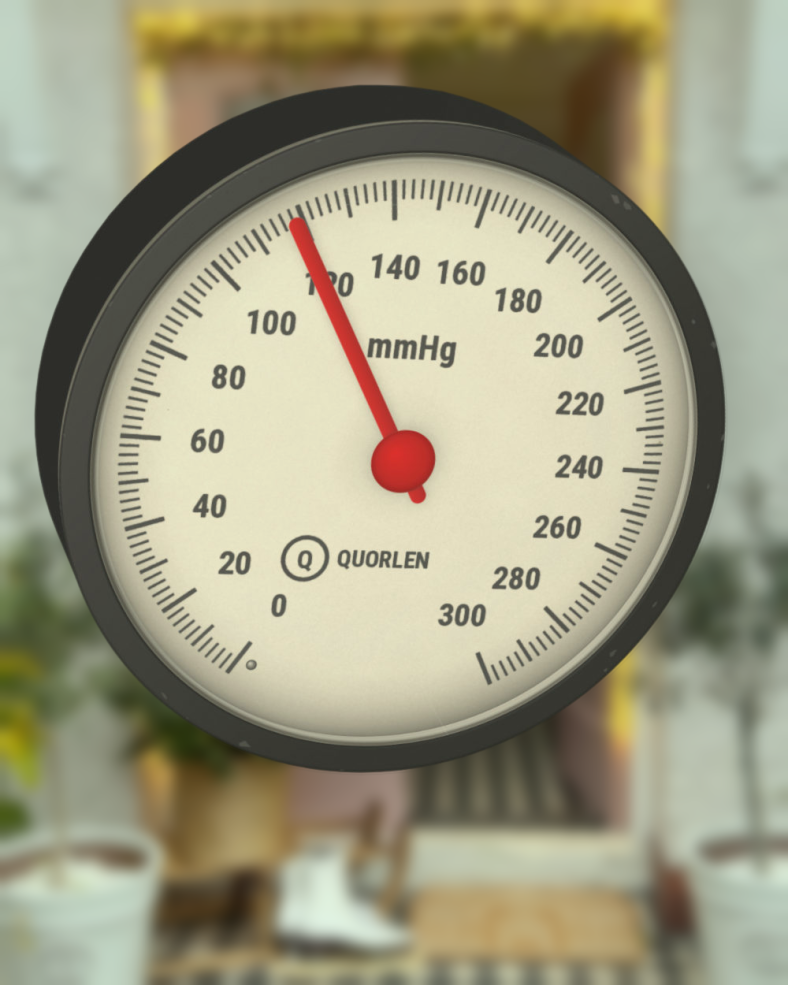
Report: mmHg 118
